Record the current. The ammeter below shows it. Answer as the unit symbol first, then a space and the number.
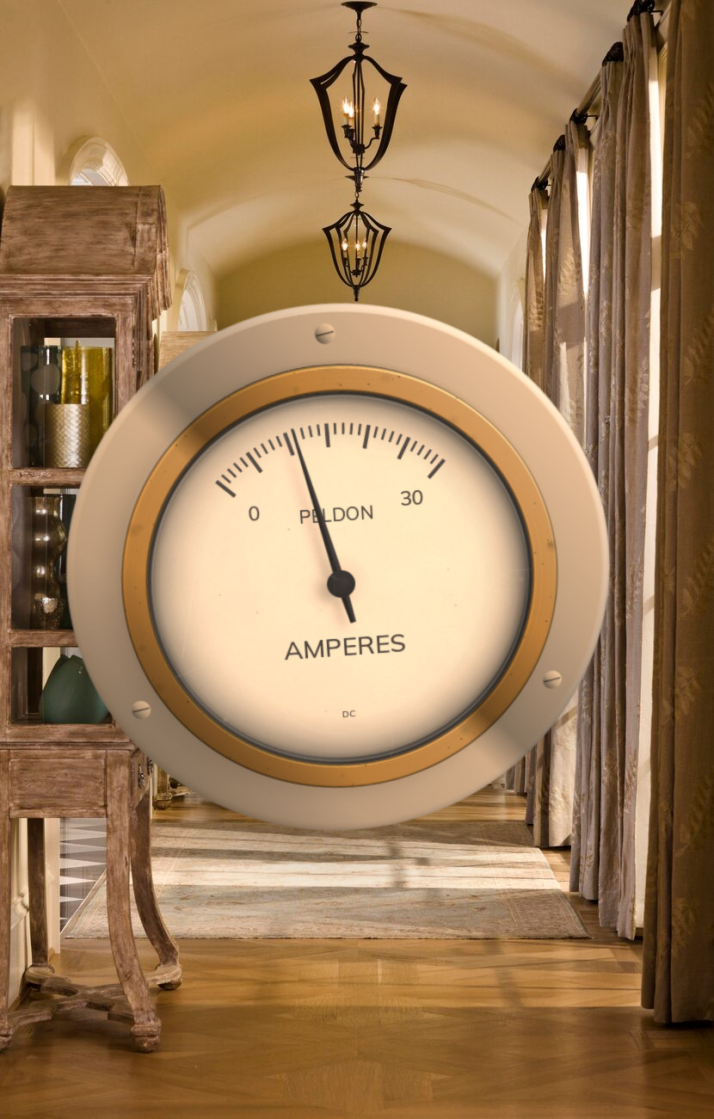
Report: A 11
